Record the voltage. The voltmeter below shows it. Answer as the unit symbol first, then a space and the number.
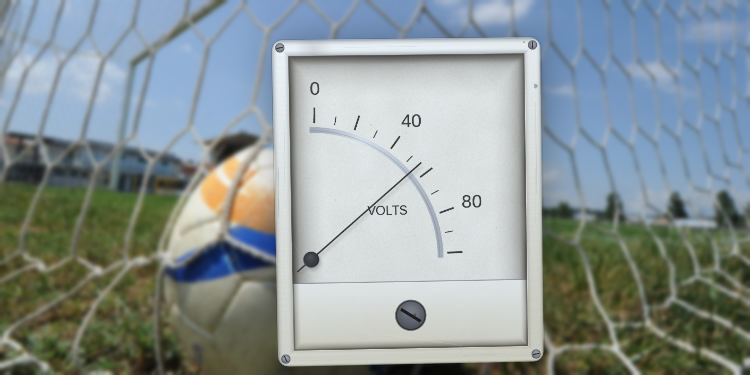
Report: V 55
